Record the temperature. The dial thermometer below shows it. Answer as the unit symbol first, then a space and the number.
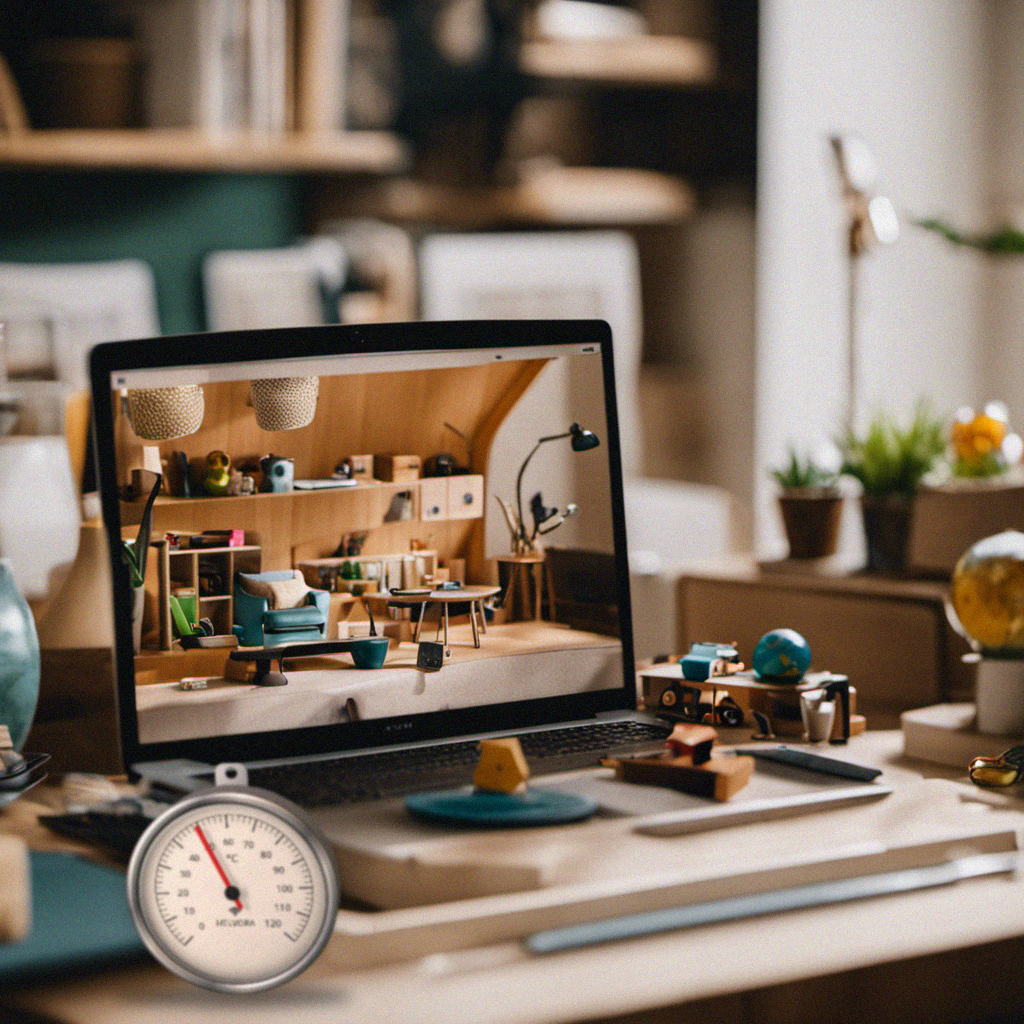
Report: °C 50
